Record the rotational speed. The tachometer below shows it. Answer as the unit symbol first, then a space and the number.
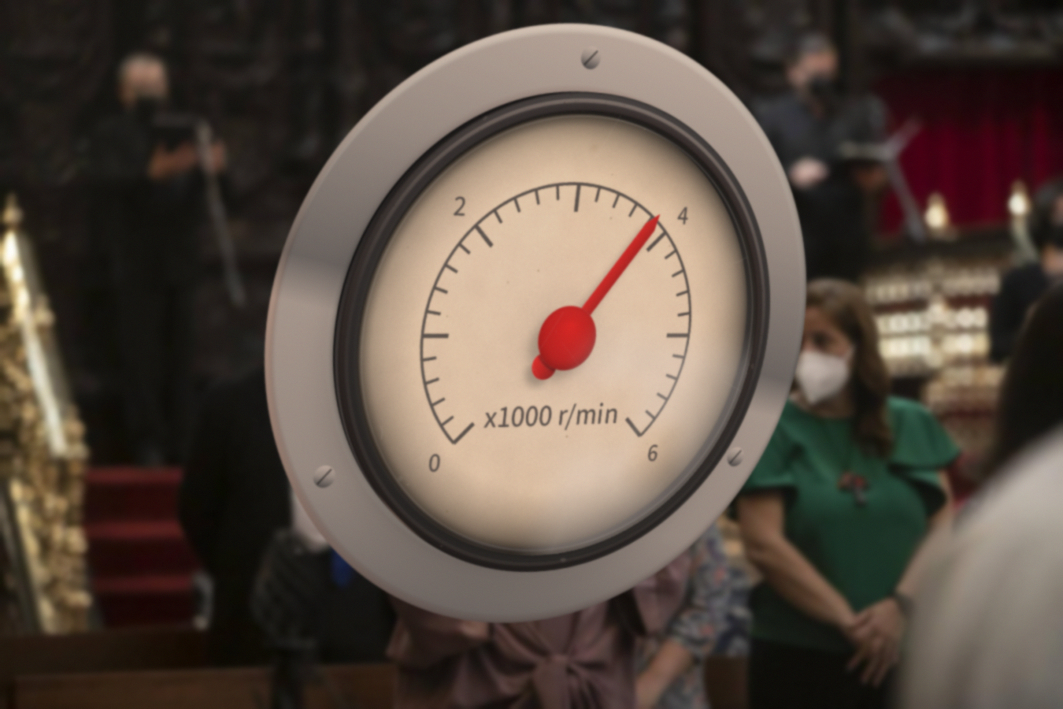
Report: rpm 3800
